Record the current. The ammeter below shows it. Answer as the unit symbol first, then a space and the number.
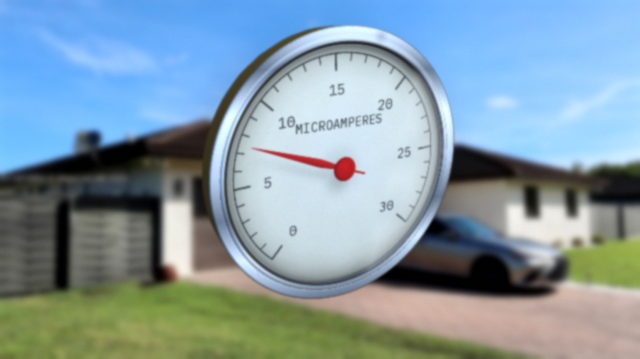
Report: µA 7.5
